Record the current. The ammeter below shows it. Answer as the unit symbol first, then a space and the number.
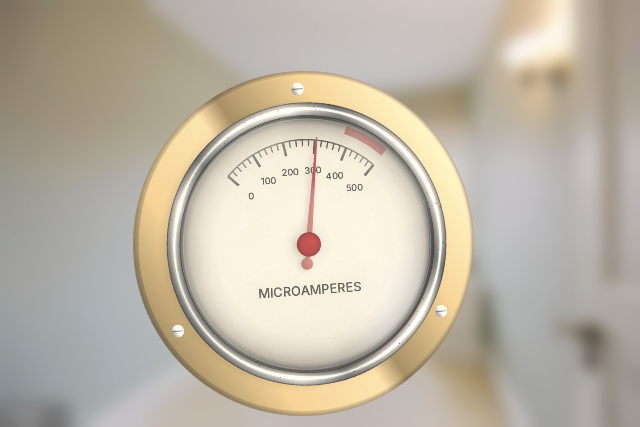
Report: µA 300
